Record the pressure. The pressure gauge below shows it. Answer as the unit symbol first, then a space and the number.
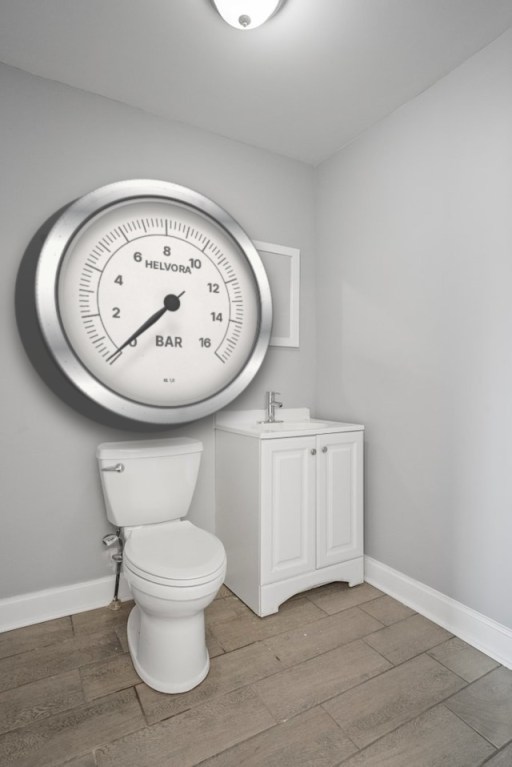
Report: bar 0.2
